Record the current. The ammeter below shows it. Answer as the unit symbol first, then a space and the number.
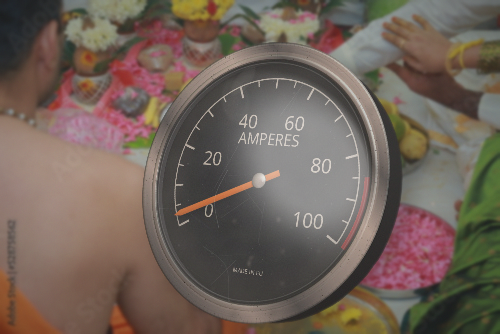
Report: A 2.5
